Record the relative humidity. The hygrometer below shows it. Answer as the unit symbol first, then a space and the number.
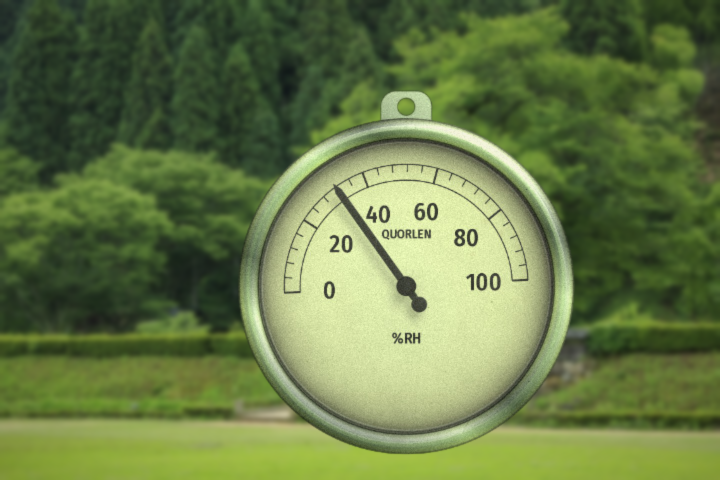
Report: % 32
